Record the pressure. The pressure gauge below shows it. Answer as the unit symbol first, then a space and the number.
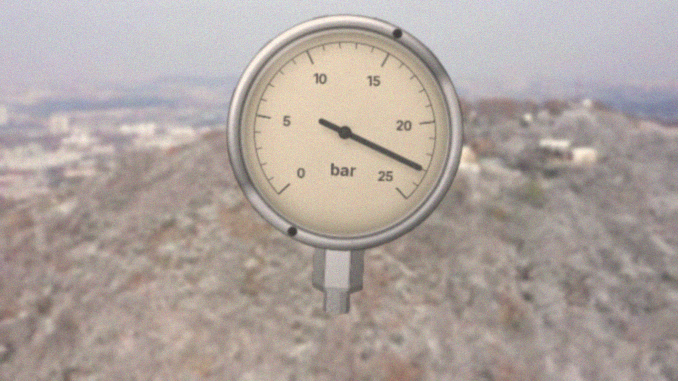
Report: bar 23
